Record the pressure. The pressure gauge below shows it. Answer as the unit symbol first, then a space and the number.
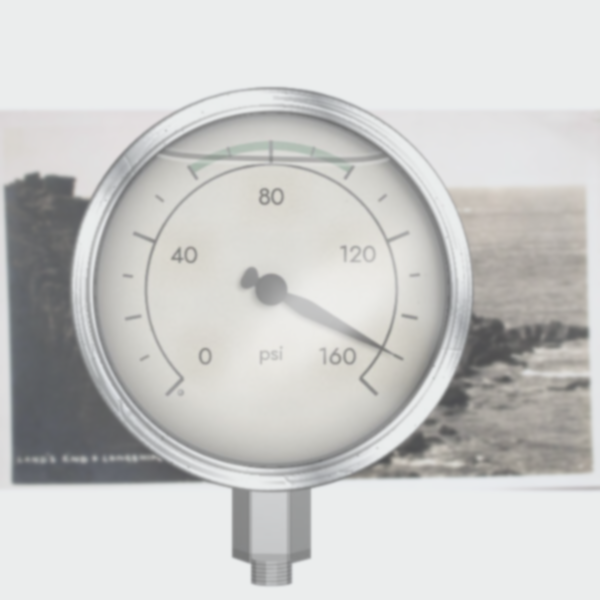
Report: psi 150
